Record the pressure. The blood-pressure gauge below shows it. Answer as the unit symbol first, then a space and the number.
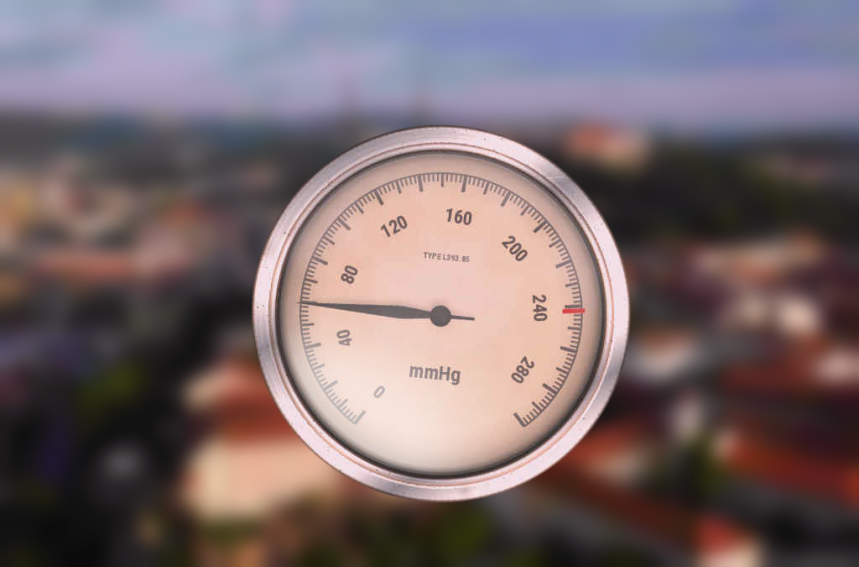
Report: mmHg 60
